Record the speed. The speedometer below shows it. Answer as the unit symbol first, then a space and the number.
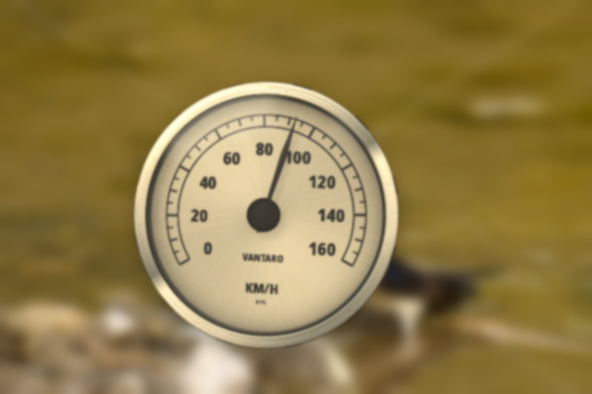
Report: km/h 92.5
